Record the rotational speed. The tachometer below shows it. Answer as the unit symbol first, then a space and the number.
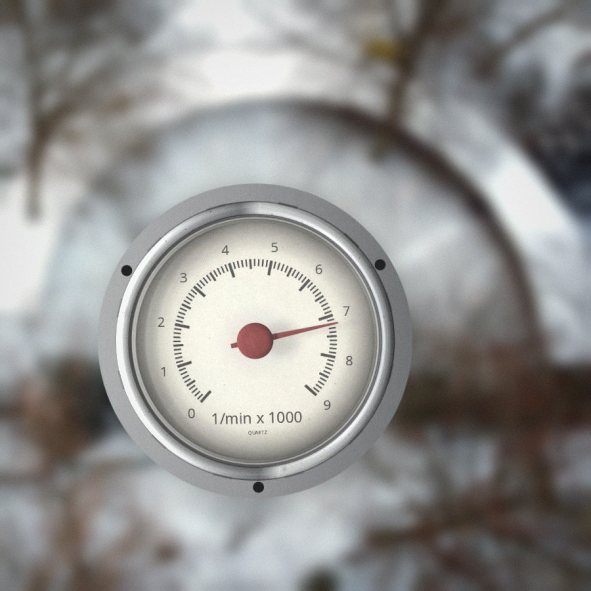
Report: rpm 7200
